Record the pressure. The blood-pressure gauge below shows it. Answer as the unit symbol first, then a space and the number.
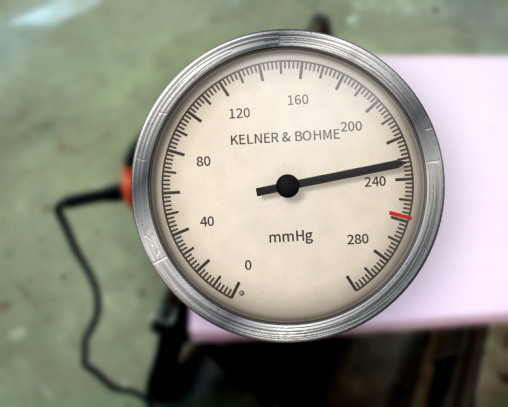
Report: mmHg 232
